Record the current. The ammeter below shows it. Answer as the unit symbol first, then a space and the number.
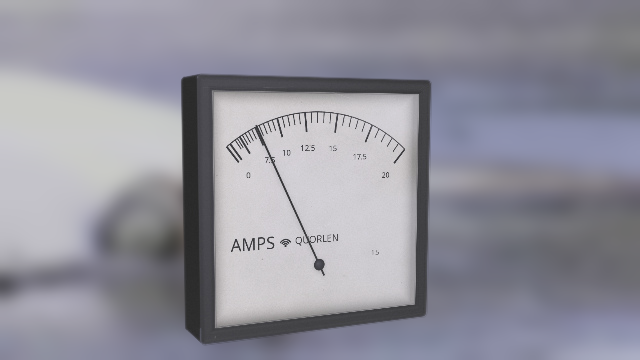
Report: A 7.5
